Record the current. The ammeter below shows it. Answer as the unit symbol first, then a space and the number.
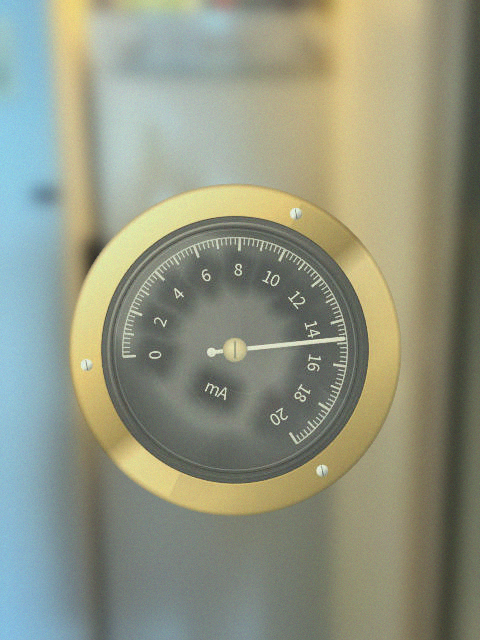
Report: mA 14.8
